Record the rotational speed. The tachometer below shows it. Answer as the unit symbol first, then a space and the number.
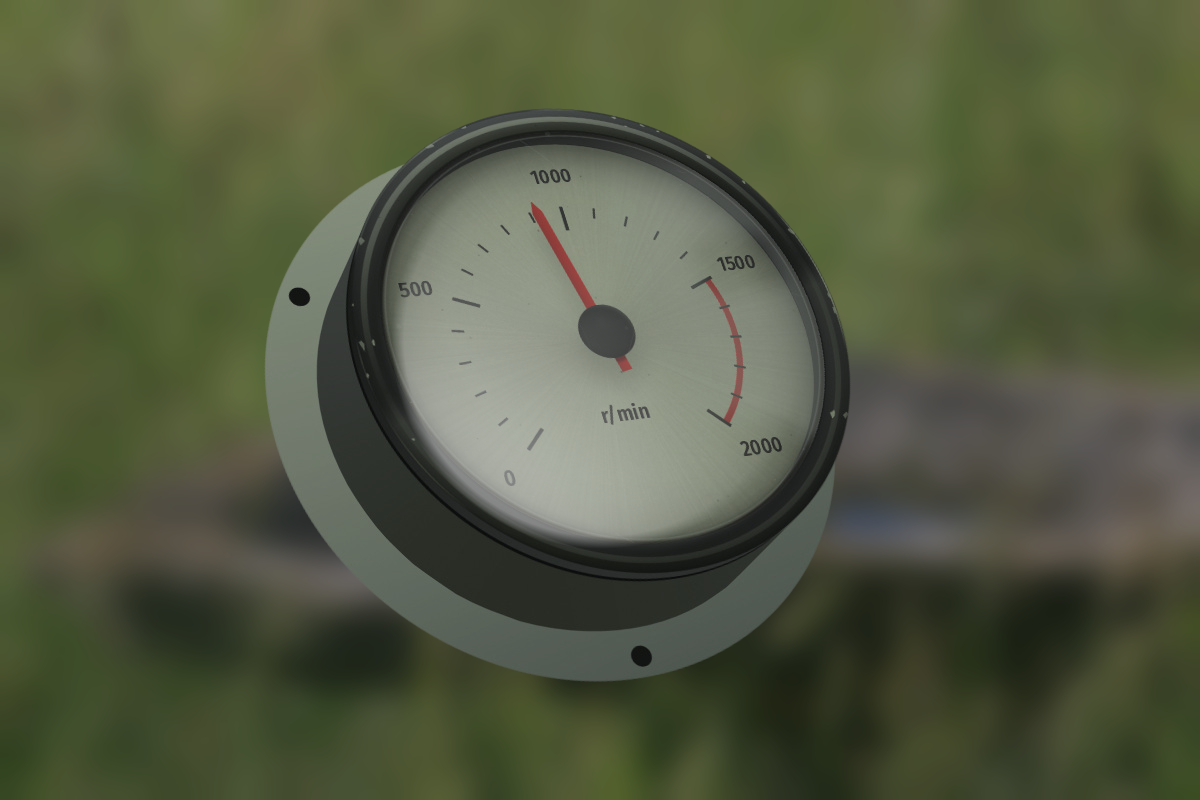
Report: rpm 900
